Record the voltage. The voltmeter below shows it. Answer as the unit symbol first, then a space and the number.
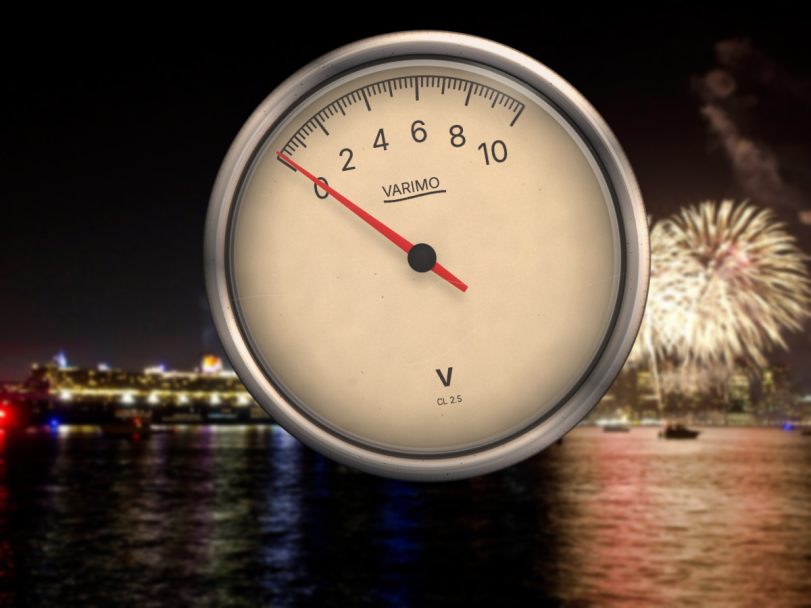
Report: V 0.2
